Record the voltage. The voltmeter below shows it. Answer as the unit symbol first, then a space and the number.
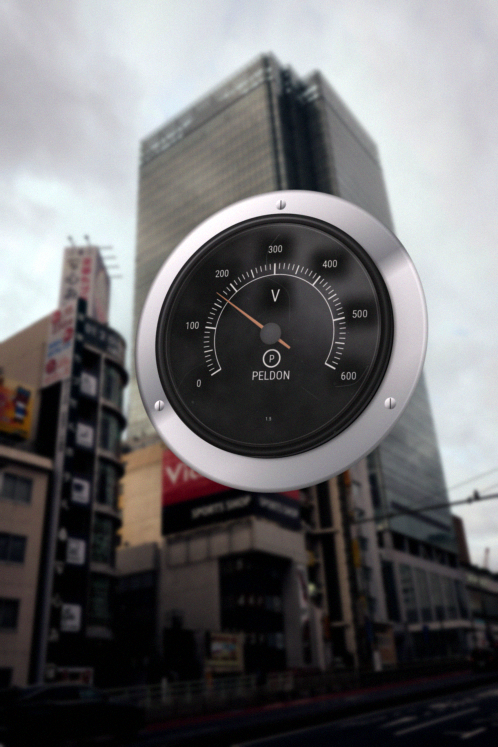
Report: V 170
